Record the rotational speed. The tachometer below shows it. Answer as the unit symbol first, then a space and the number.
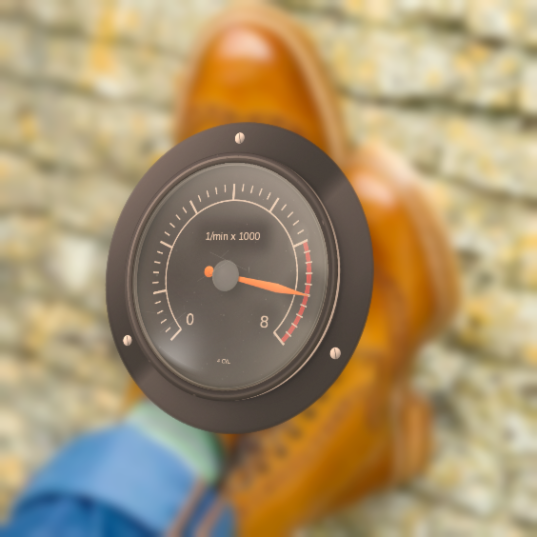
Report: rpm 7000
